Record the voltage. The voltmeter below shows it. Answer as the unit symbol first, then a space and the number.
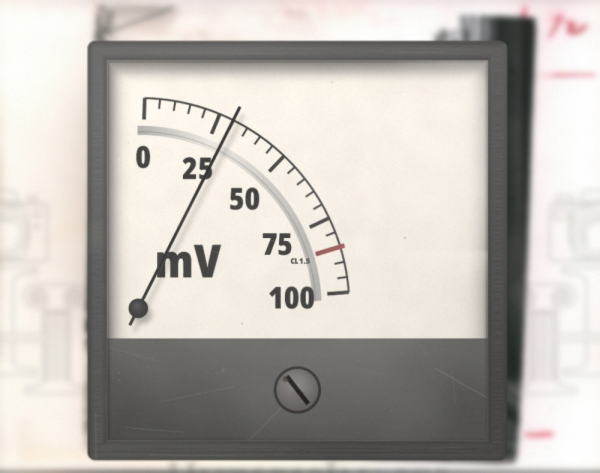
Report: mV 30
